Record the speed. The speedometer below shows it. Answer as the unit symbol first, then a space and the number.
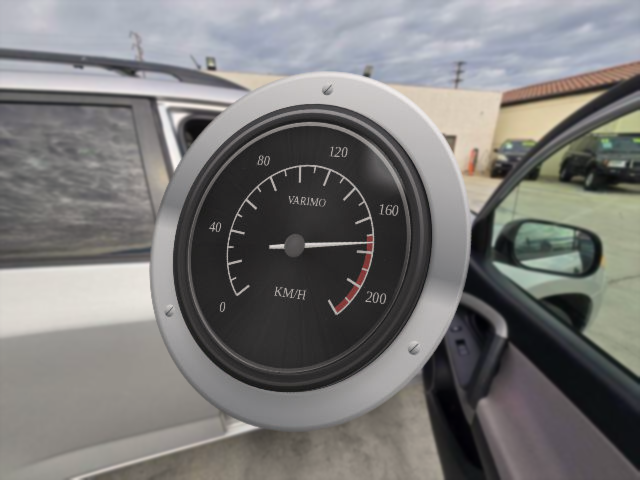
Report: km/h 175
